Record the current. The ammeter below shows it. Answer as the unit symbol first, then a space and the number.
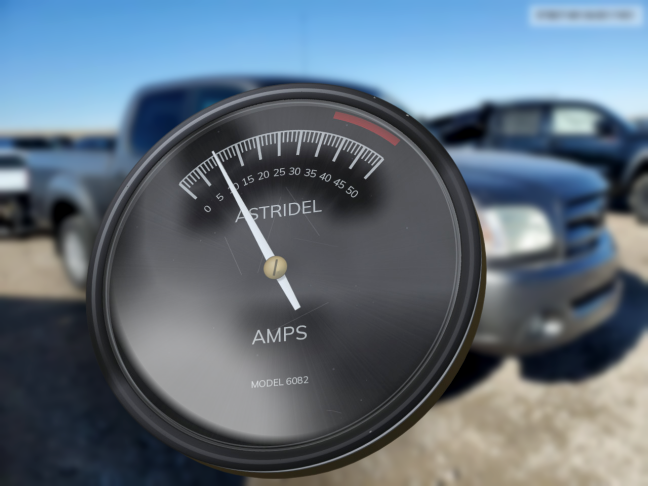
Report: A 10
